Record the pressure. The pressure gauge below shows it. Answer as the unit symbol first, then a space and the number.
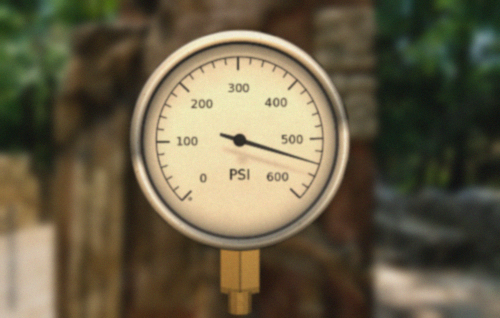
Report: psi 540
